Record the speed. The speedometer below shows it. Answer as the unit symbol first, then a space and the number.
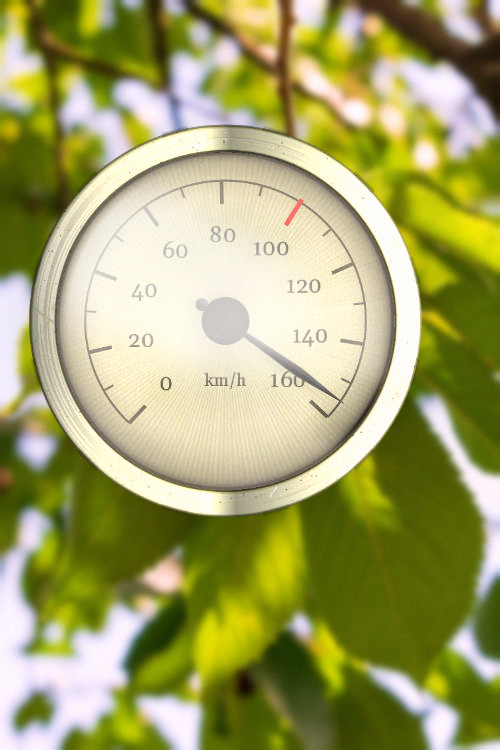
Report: km/h 155
